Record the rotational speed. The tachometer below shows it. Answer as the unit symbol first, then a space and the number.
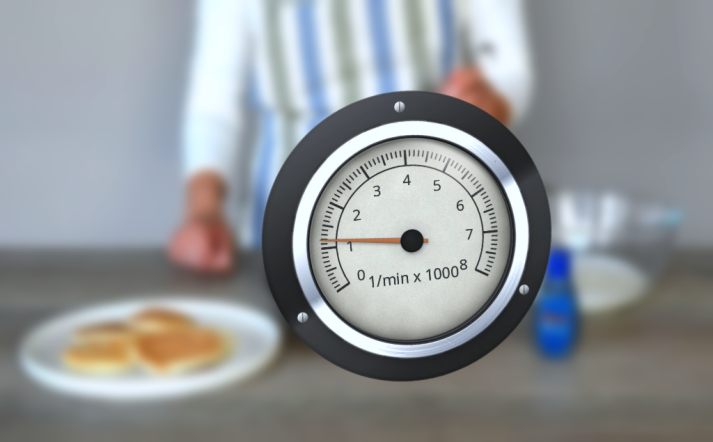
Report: rpm 1200
